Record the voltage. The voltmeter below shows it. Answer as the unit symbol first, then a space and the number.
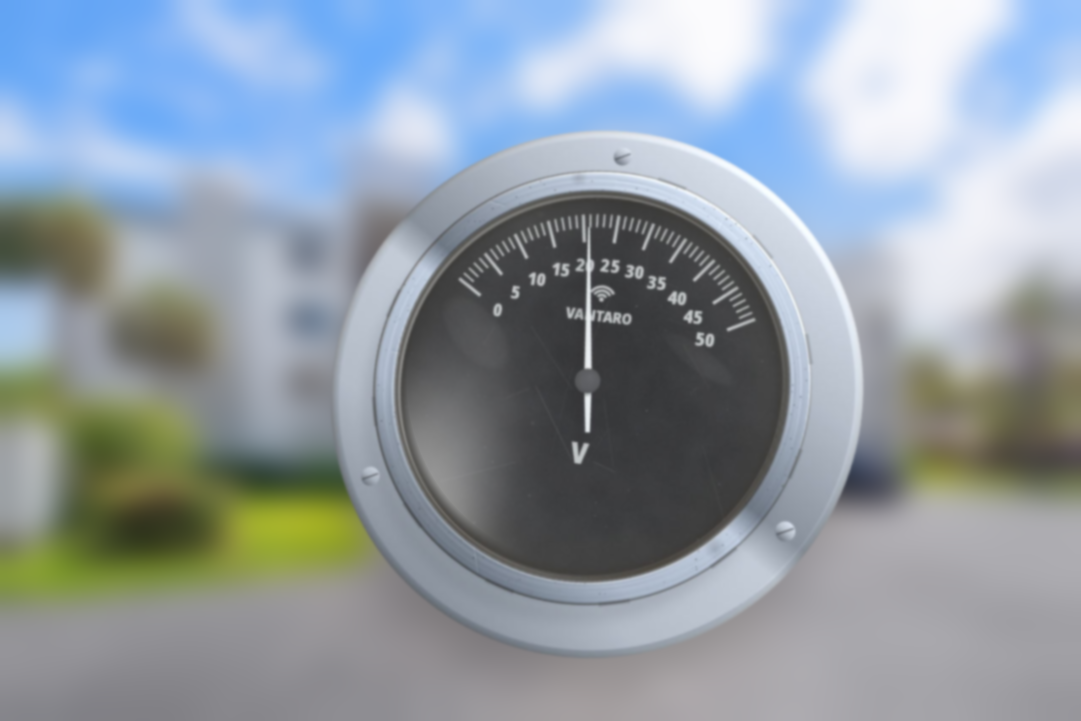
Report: V 21
